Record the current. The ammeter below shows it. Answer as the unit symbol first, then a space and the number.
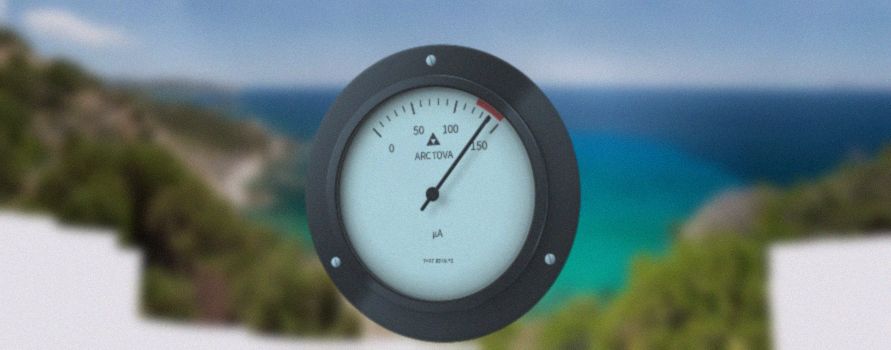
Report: µA 140
